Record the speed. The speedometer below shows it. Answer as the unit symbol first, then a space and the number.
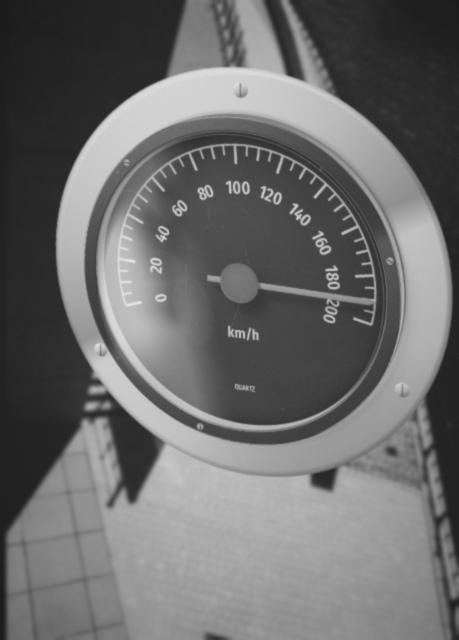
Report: km/h 190
